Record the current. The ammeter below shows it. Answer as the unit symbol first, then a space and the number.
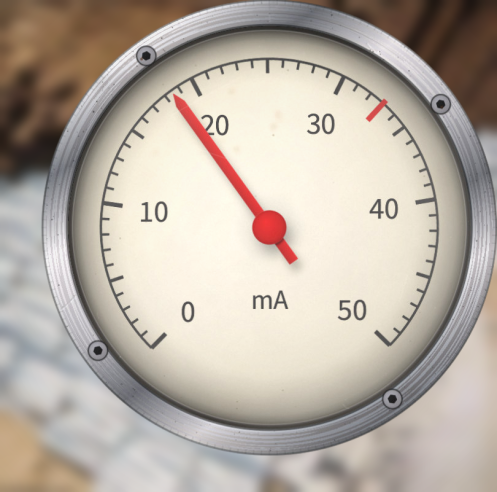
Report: mA 18.5
